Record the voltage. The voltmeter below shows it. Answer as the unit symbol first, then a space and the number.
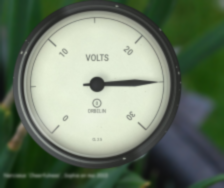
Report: V 25
